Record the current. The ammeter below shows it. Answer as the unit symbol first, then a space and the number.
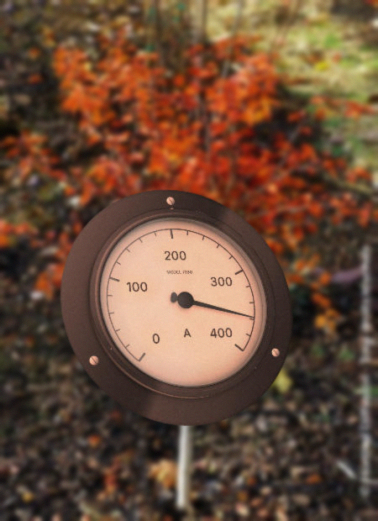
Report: A 360
